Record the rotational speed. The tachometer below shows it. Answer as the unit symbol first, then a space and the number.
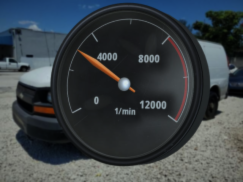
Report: rpm 3000
